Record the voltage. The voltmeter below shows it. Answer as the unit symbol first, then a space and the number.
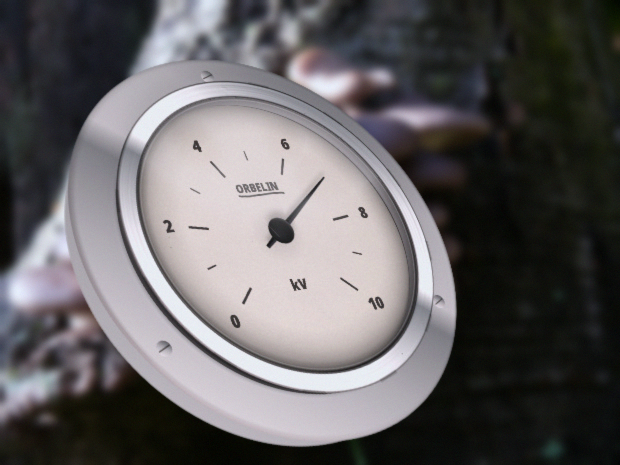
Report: kV 7
